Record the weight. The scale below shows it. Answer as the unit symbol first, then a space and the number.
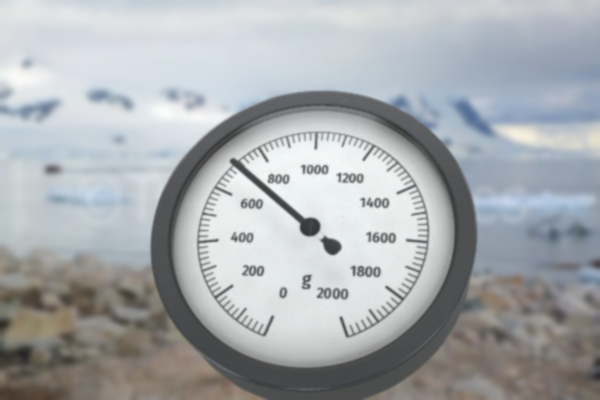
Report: g 700
